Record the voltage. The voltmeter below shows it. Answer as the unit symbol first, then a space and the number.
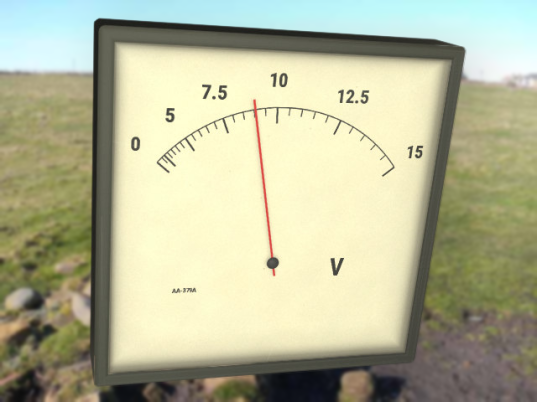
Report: V 9
